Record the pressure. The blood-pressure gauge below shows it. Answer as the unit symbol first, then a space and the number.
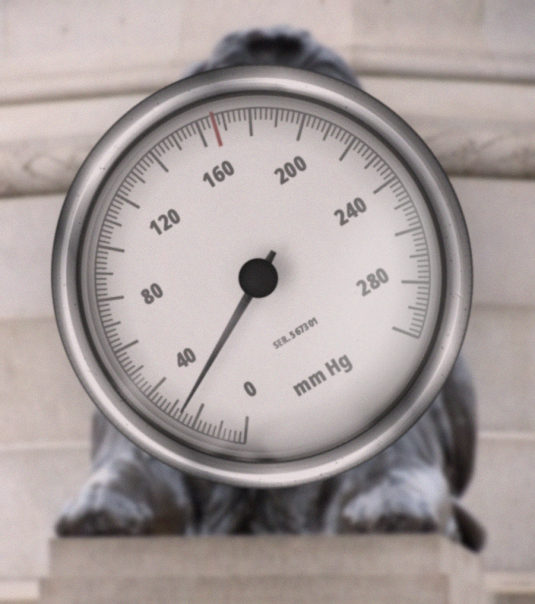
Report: mmHg 26
